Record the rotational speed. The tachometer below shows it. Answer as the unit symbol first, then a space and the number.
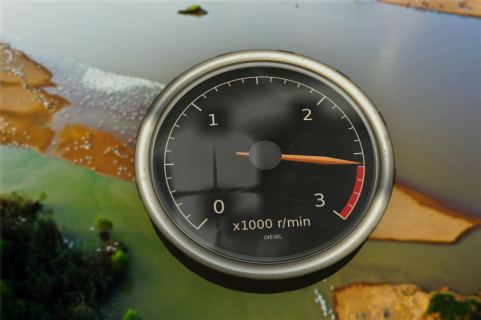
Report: rpm 2600
